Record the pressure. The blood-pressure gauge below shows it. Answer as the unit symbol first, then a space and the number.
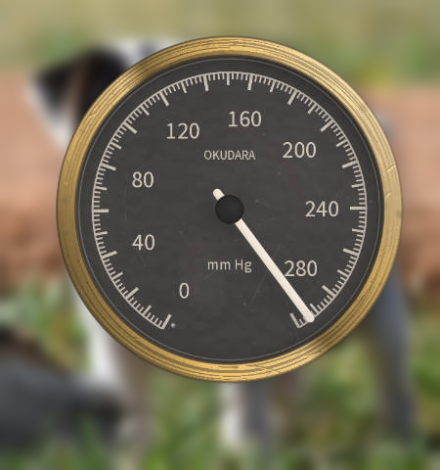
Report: mmHg 294
